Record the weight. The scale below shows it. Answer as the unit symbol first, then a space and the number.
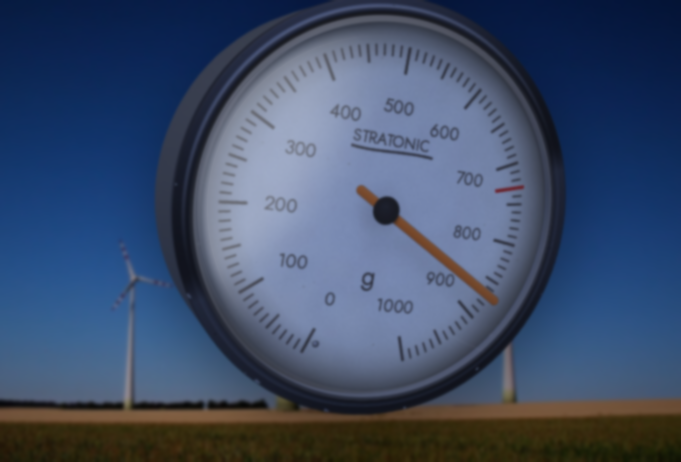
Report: g 870
